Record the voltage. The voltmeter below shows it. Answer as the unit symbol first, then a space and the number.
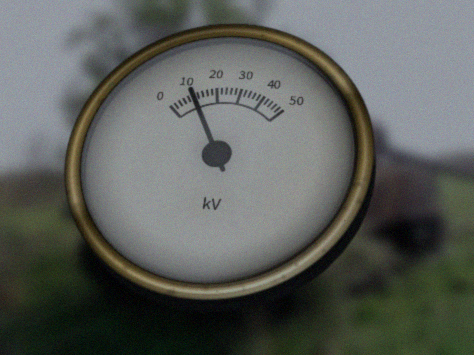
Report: kV 10
